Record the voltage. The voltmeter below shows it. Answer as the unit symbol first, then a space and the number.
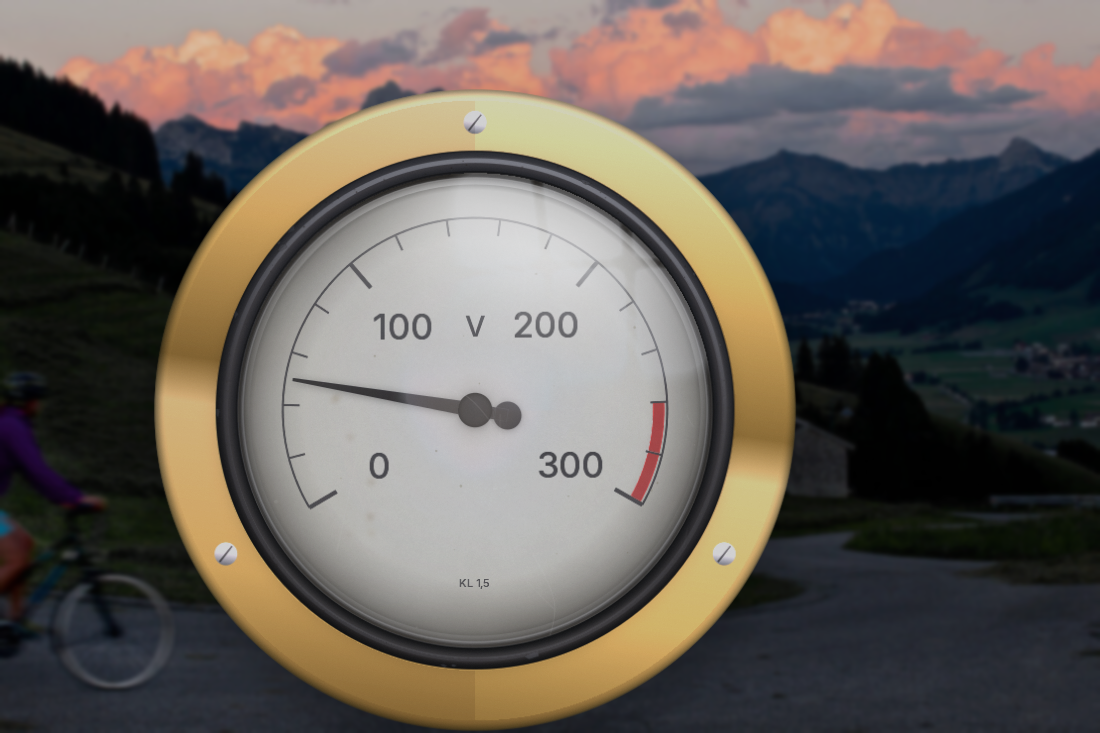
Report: V 50
